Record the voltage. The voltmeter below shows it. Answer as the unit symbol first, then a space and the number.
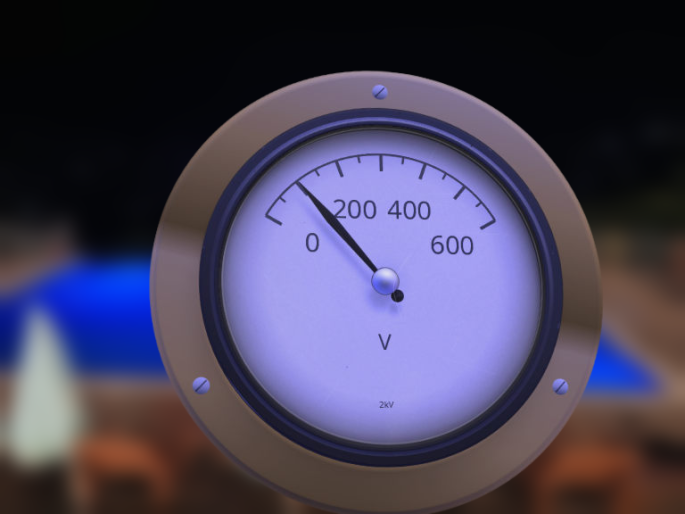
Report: V 100
